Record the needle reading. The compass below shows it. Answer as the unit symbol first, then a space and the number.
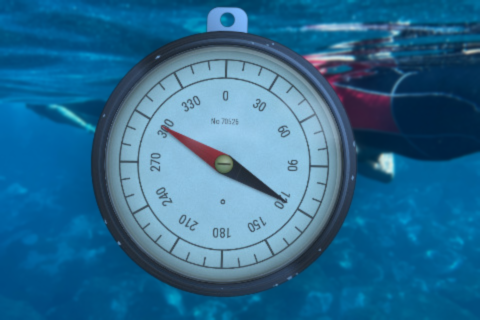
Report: ° 300
